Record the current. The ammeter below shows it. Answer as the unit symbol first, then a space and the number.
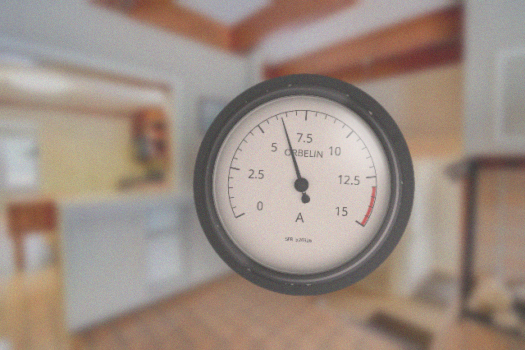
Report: A 6.25
